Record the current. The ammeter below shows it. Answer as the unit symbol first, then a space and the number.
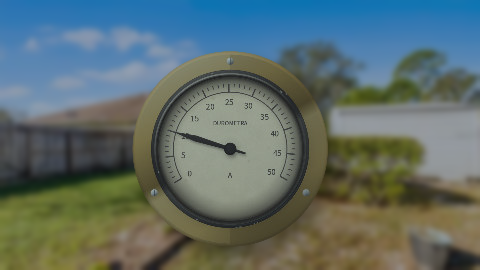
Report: A 10
